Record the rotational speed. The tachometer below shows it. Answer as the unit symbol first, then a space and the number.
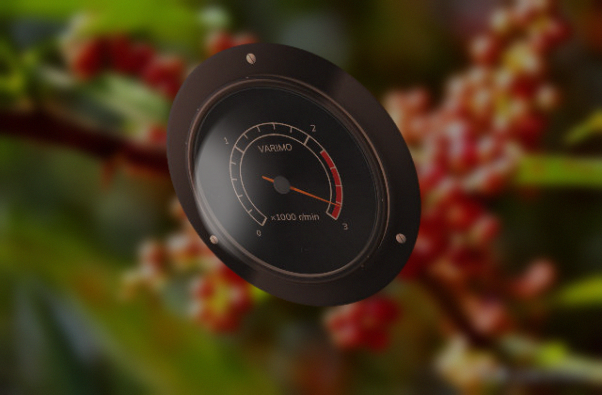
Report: rpm 2800
